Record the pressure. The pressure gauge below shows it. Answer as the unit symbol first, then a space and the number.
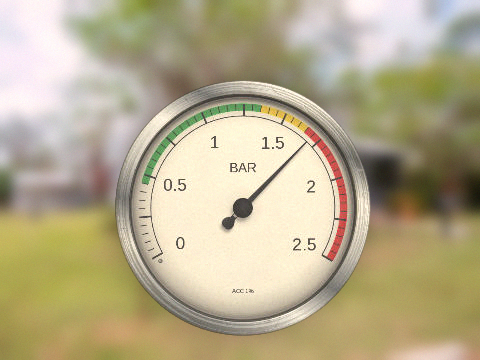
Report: bar 1.7
